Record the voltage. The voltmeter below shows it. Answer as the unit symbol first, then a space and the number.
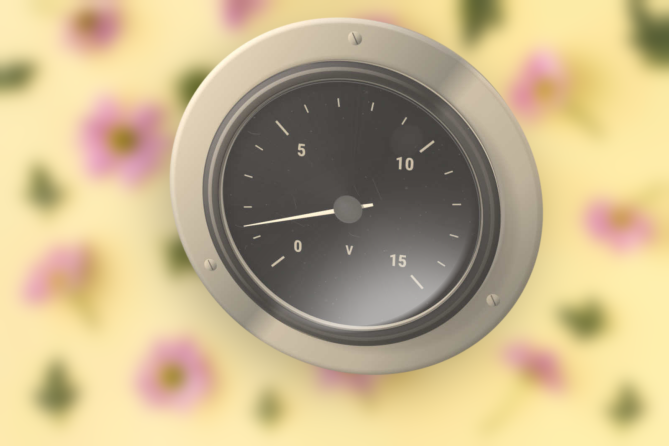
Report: V 1.5
